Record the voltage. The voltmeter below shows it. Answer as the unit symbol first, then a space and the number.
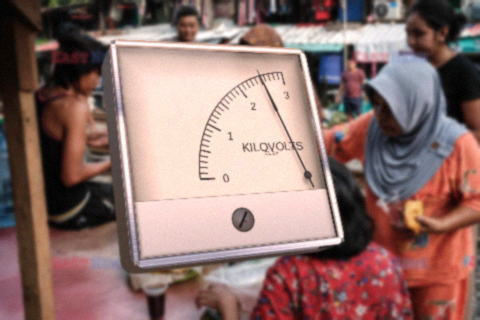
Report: kV 2.5
